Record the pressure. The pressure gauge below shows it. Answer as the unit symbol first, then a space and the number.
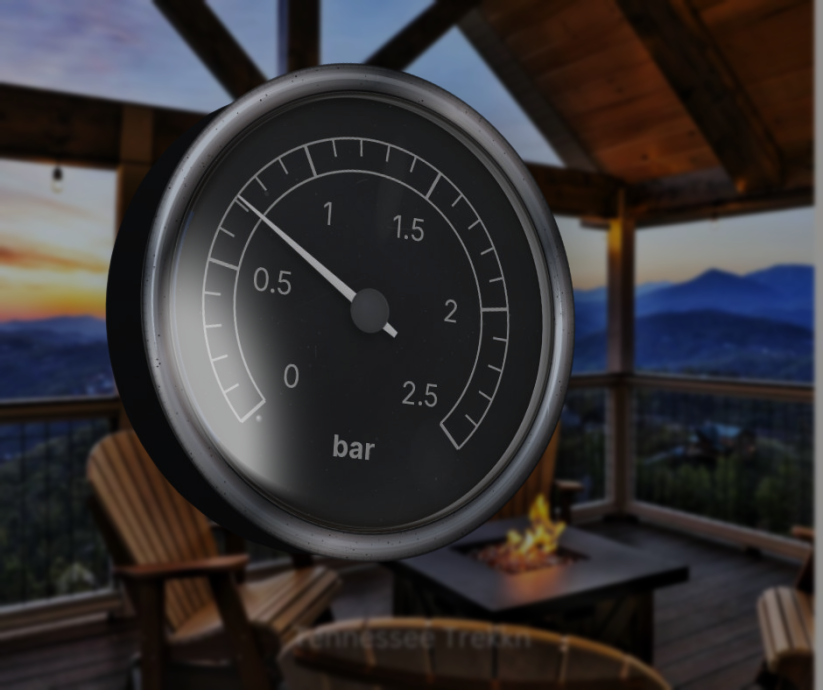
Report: bar 0.7
